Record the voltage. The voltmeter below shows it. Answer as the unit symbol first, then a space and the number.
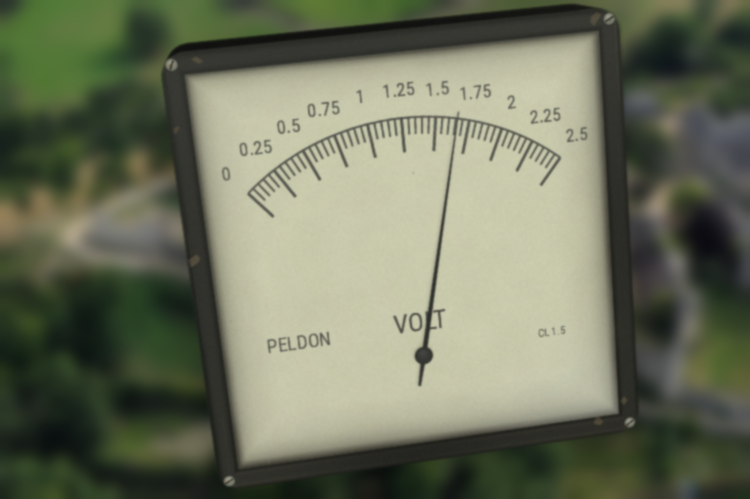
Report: V 1.65
